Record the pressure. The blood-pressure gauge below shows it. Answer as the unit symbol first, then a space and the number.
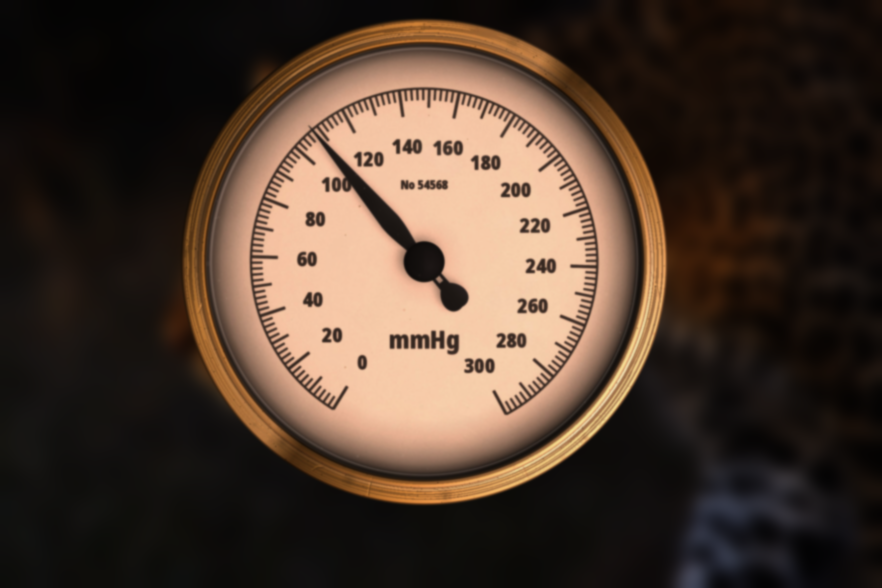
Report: mmHg 108
